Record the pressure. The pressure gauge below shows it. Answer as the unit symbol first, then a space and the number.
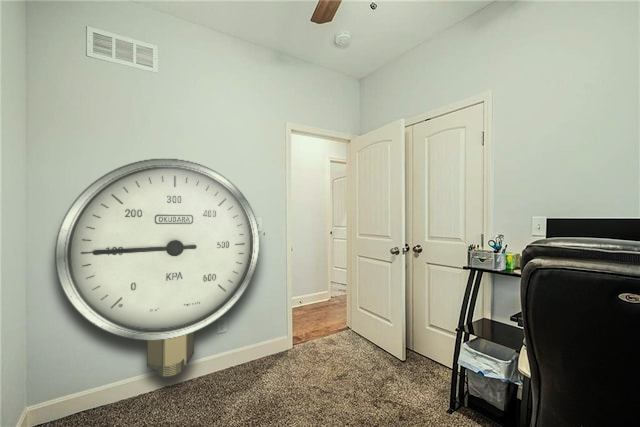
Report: kPa 100
